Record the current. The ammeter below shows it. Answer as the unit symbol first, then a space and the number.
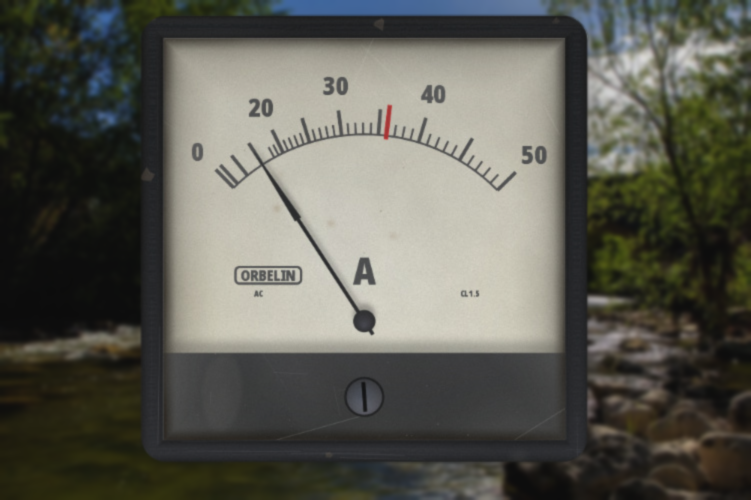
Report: A 15
